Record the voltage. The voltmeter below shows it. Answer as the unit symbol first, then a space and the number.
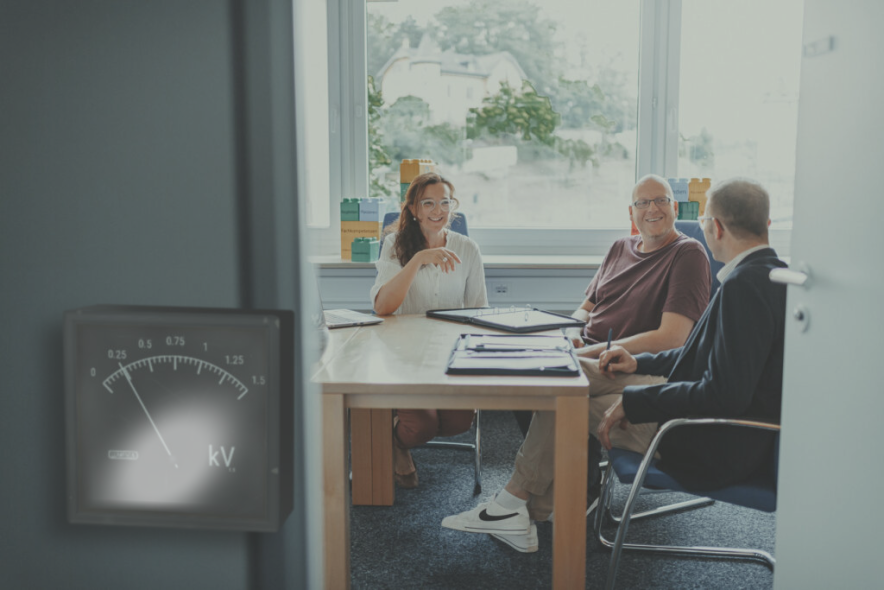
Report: kV 0.25
